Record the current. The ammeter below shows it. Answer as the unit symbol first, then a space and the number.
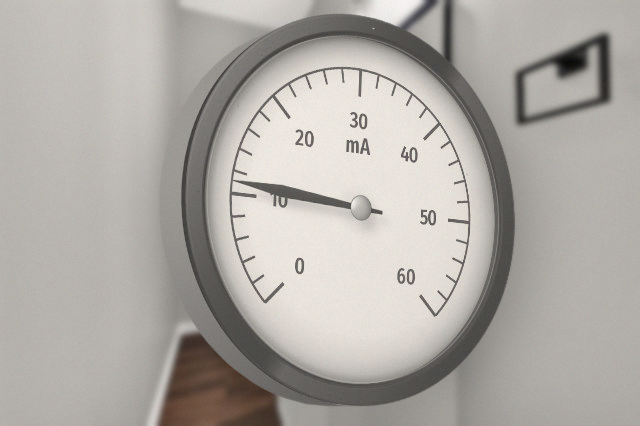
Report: mA 11
